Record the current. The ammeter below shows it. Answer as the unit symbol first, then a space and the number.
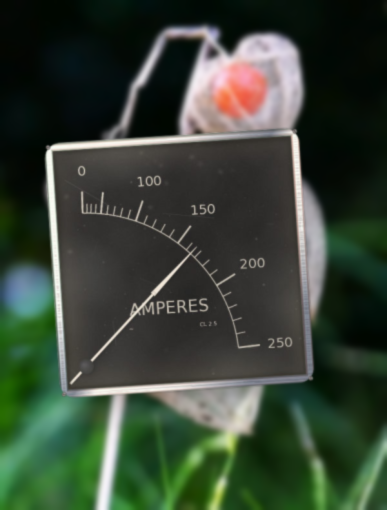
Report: A 165
